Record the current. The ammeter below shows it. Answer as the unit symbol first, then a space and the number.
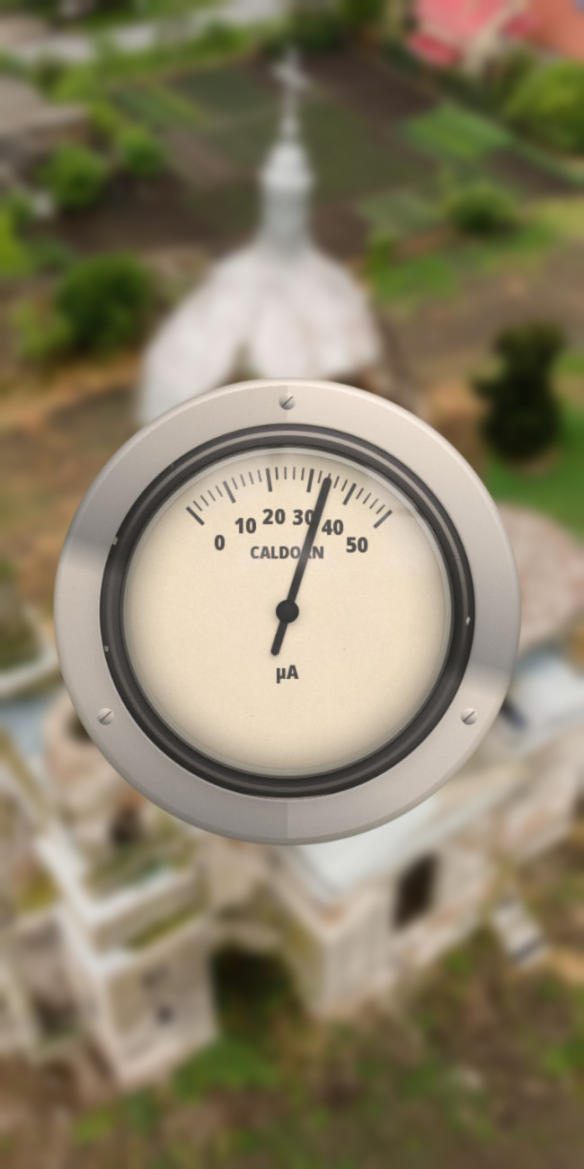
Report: µA 34
